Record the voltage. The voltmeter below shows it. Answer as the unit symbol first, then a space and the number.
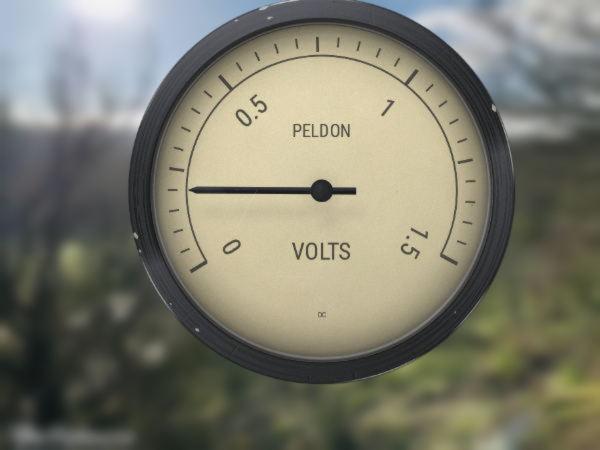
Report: V 0.2
